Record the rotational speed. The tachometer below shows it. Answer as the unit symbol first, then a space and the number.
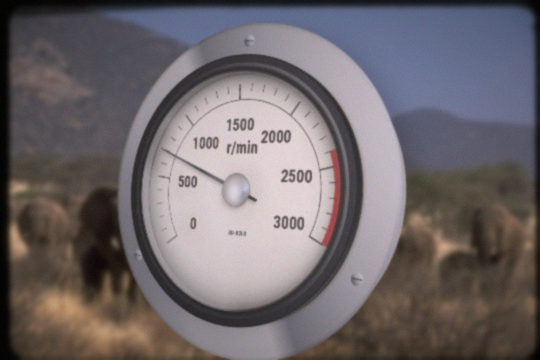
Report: rpm 700
